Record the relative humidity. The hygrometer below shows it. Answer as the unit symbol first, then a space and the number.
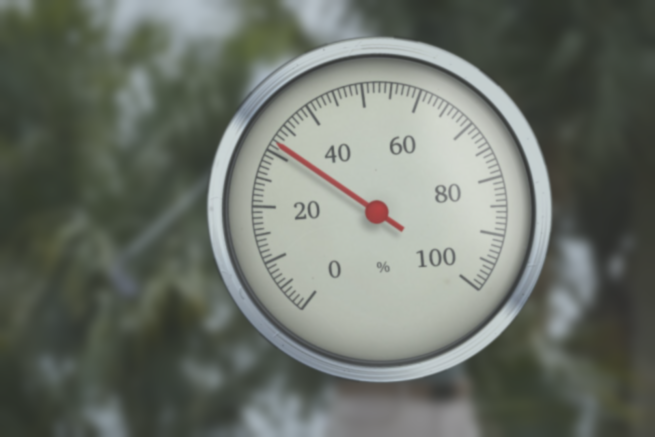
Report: % 32
